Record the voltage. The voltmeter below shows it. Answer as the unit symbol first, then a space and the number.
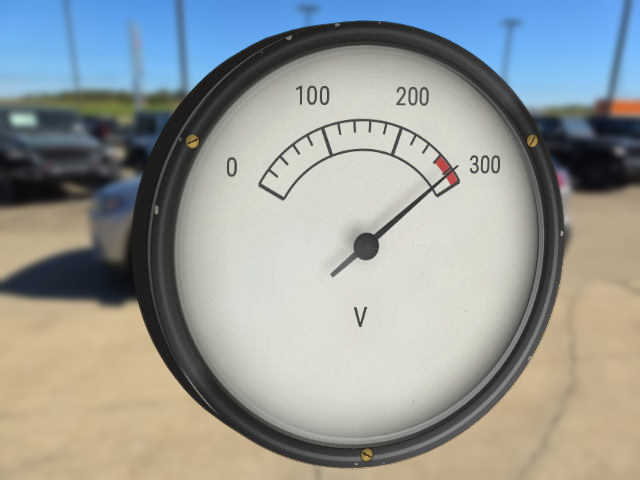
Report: V 280
